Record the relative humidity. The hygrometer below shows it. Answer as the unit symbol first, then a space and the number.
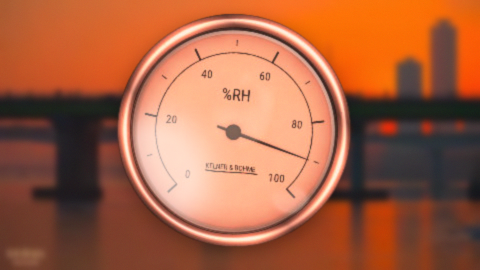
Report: % 90
